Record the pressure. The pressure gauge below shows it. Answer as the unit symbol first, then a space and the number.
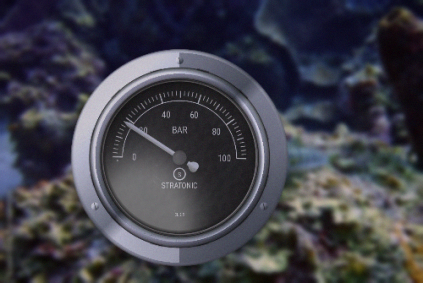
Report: bar 18
